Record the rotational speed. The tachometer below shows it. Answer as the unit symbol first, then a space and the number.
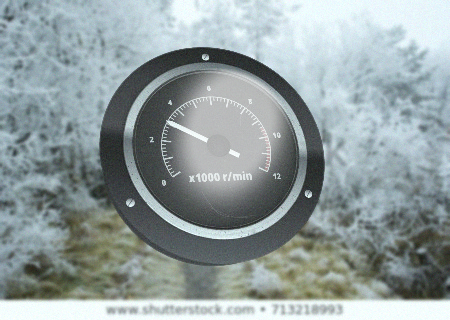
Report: rpm 3000
